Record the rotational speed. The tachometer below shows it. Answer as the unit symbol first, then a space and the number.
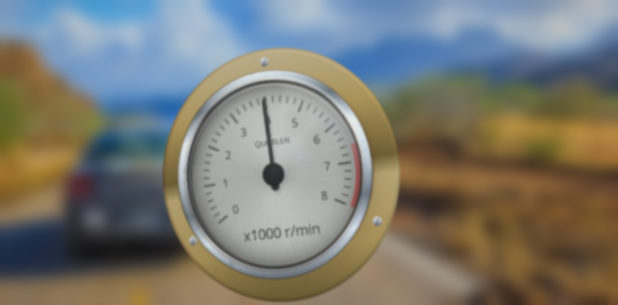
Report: rpm 4000
